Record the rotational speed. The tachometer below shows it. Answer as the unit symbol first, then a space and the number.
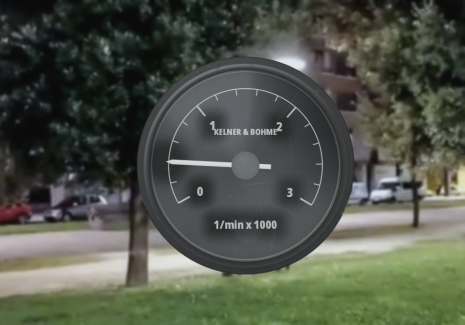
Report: rpm 400
